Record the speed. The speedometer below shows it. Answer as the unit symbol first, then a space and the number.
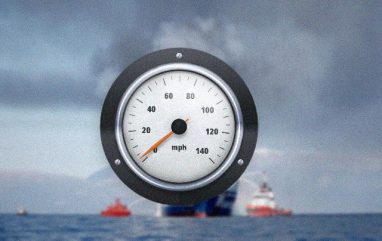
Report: mph 2.5
